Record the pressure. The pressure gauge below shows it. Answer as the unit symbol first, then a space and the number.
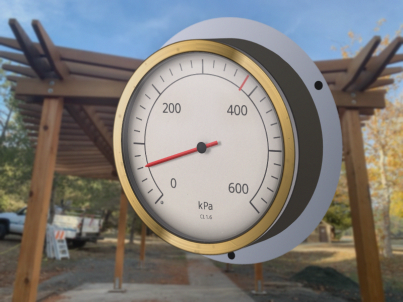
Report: kPa 60
